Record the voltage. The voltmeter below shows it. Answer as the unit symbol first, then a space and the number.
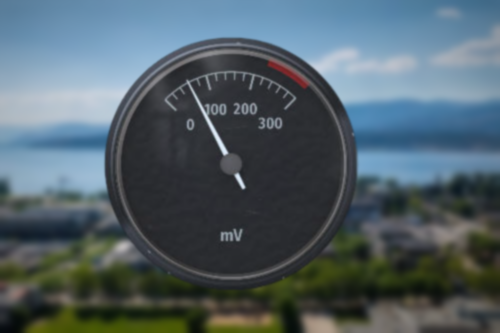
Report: mV 60
